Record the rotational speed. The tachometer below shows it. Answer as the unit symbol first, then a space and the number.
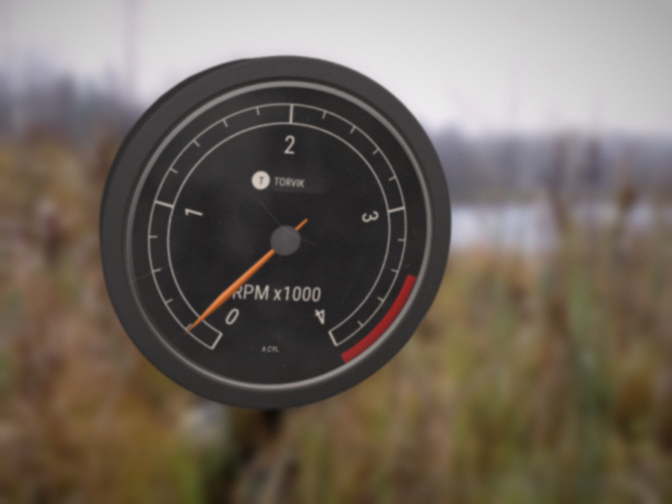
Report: rpm 200
